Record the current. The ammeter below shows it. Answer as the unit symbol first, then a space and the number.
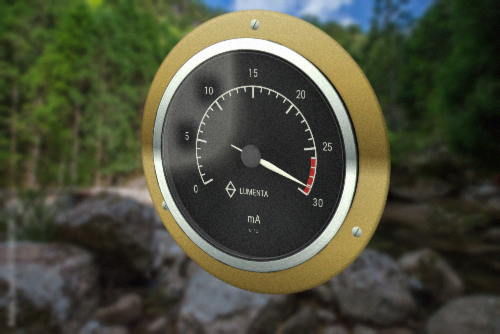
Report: mA 29
